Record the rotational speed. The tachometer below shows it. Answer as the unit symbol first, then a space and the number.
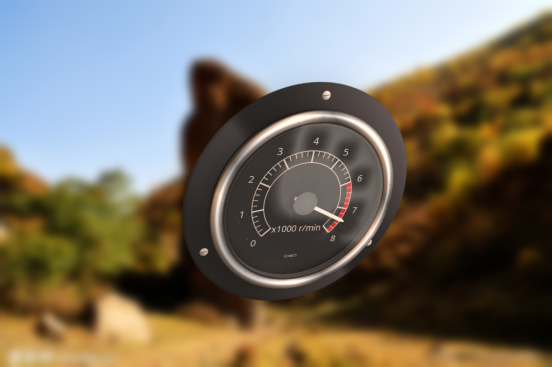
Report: rpm 7400
